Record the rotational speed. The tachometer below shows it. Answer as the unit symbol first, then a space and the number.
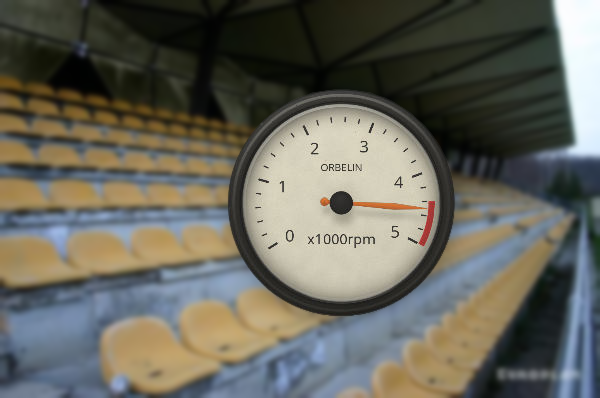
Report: rpm 4500
